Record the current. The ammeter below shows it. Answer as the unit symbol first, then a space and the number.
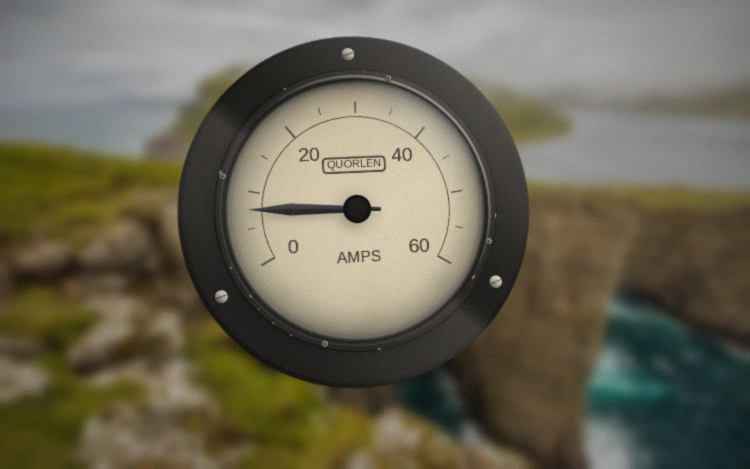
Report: A 7.5
